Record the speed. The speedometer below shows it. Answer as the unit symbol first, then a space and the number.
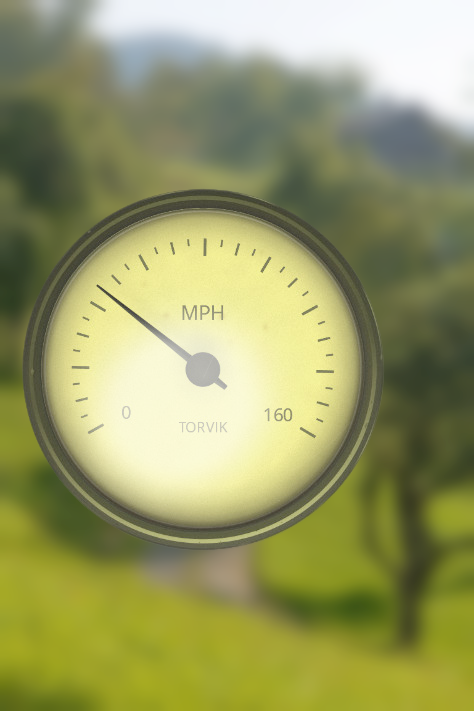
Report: mph 45
